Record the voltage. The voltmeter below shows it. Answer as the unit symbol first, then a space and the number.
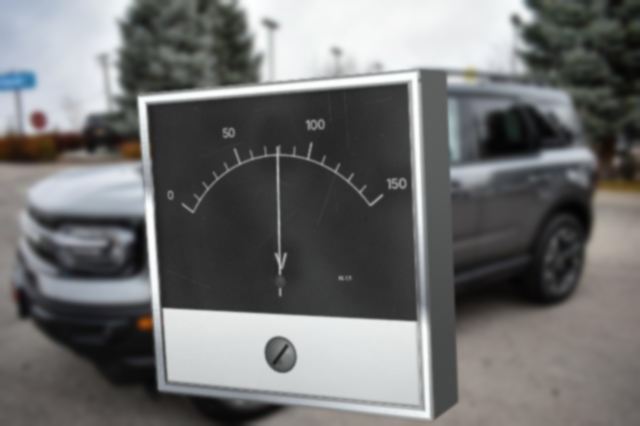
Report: V 80
